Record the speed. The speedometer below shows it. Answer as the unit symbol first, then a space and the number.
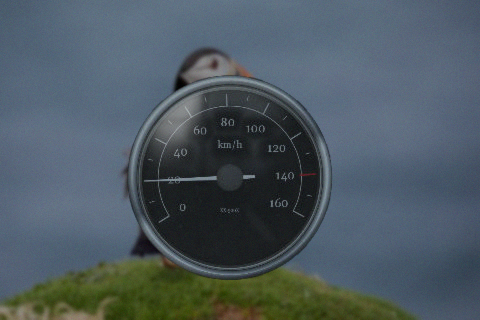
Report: km/h 20
